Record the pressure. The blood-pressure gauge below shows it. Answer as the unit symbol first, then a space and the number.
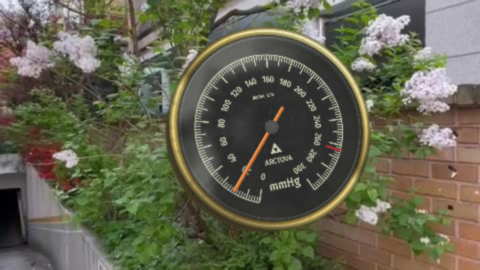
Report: mmHg 20
